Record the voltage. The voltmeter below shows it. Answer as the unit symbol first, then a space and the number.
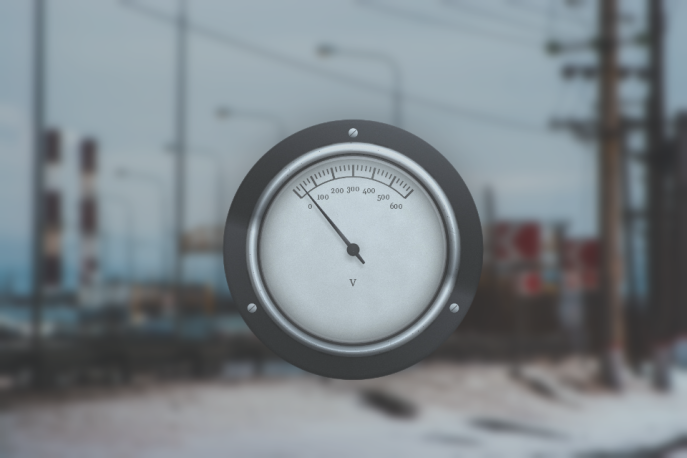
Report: V 40
